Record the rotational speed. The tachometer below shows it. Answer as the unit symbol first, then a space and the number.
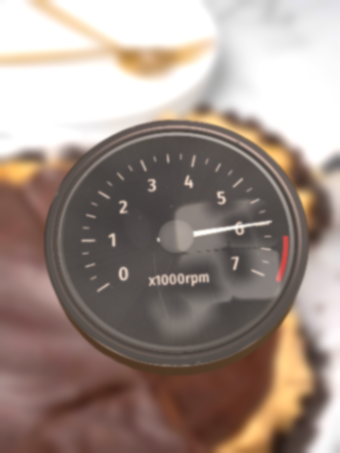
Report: rpm 6000
